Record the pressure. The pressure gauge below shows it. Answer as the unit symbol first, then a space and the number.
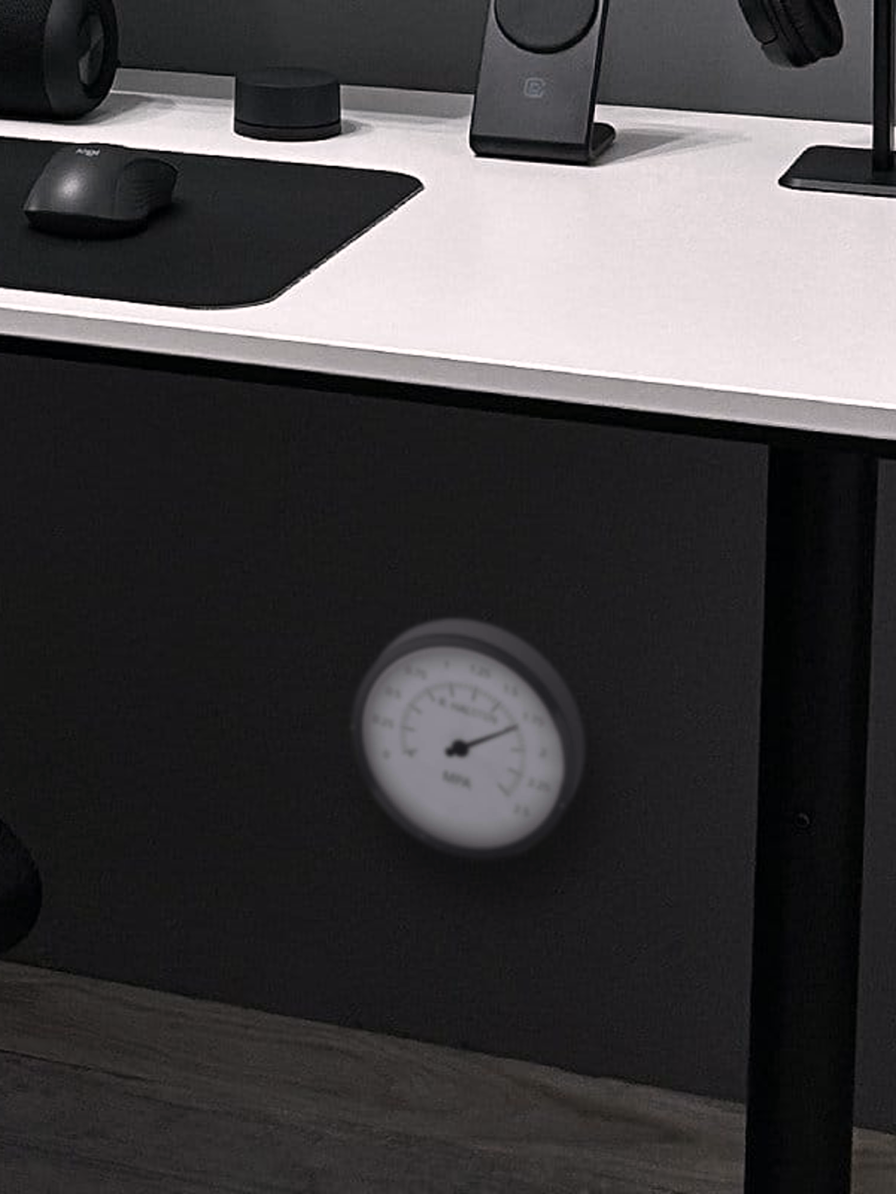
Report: MPa 1.75
